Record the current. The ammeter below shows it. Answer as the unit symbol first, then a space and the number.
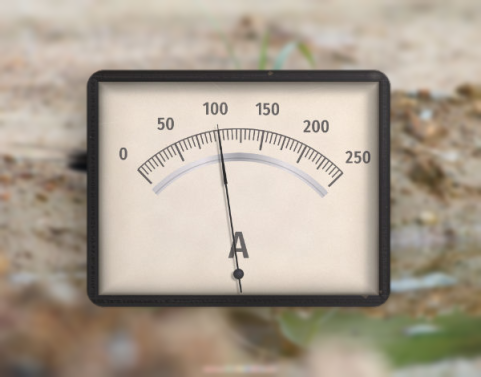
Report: A 100
